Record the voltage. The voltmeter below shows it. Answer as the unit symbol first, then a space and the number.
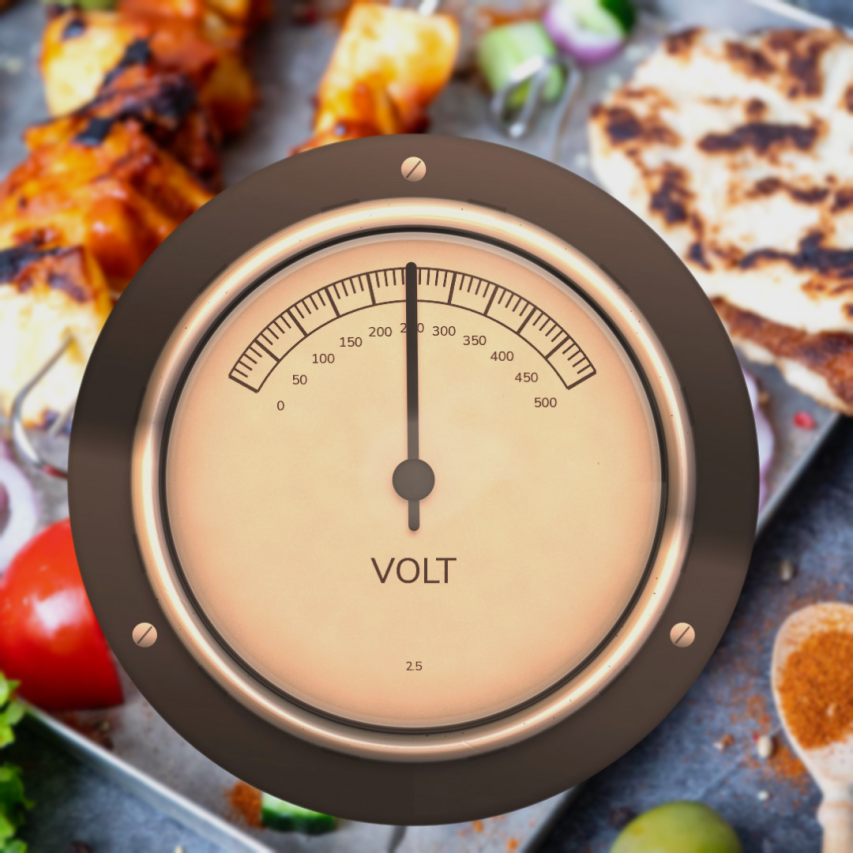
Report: V 250
